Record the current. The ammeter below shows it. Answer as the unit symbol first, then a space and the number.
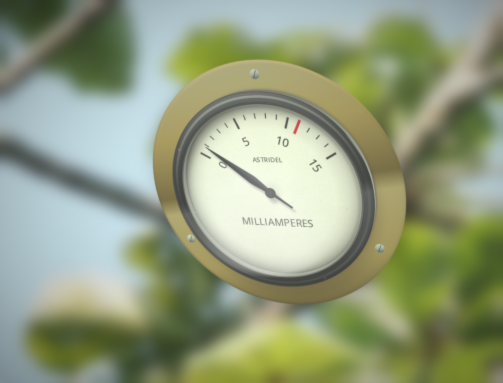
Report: mA 1
